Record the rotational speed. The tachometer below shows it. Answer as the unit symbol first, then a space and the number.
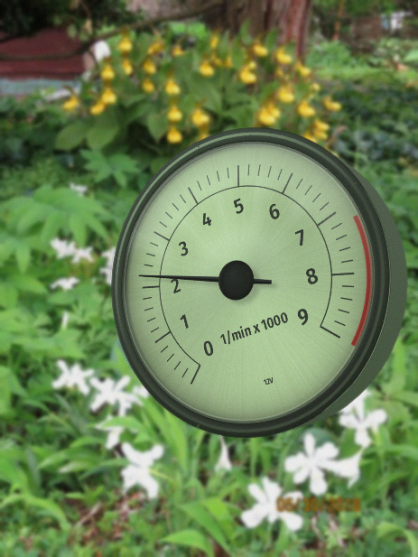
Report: rpm 2200
